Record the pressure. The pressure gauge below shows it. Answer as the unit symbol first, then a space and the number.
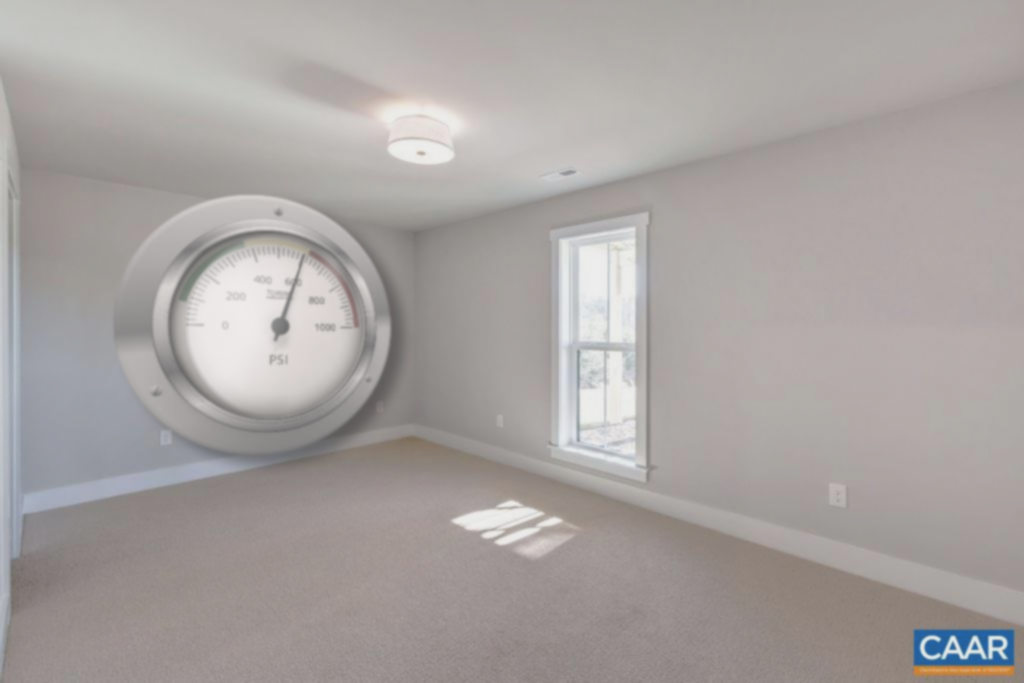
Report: psi 600
